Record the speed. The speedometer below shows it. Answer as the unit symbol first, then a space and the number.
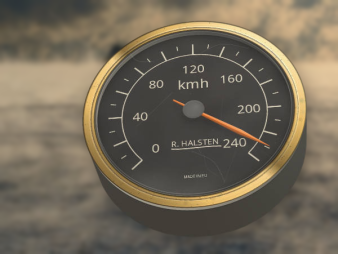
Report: km/h 230
